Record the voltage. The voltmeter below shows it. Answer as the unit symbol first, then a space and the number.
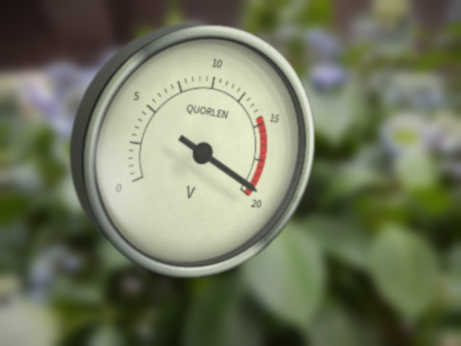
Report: V 19.5
